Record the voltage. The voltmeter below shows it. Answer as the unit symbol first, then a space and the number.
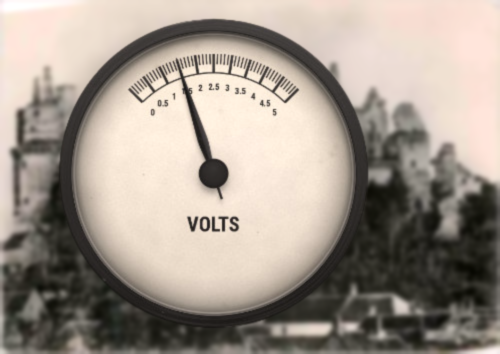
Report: V 1.5
